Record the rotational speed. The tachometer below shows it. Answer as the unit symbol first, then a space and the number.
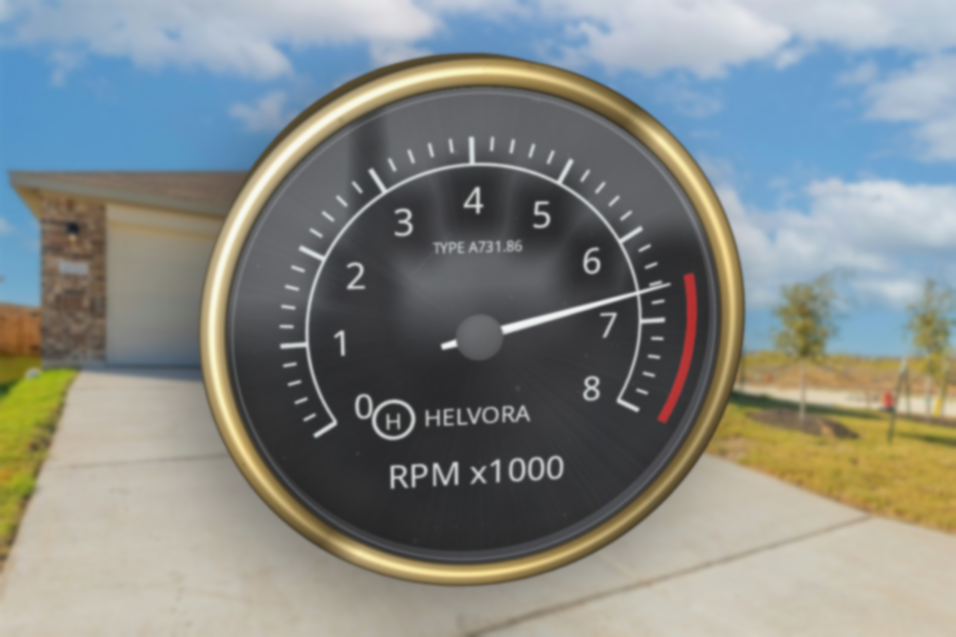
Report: rpm 6600
